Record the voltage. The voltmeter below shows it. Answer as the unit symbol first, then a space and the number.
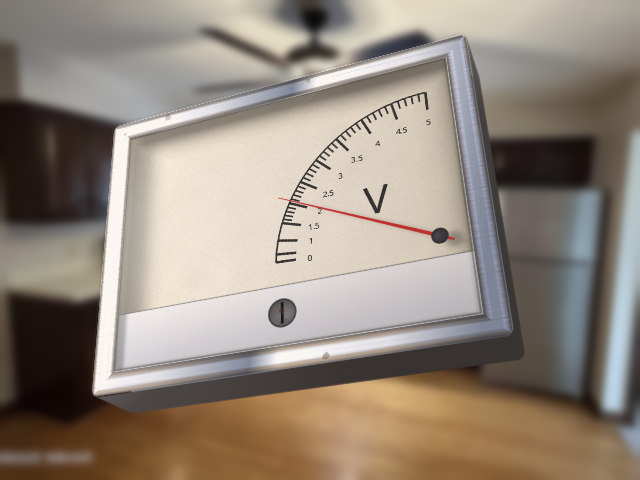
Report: V 2
